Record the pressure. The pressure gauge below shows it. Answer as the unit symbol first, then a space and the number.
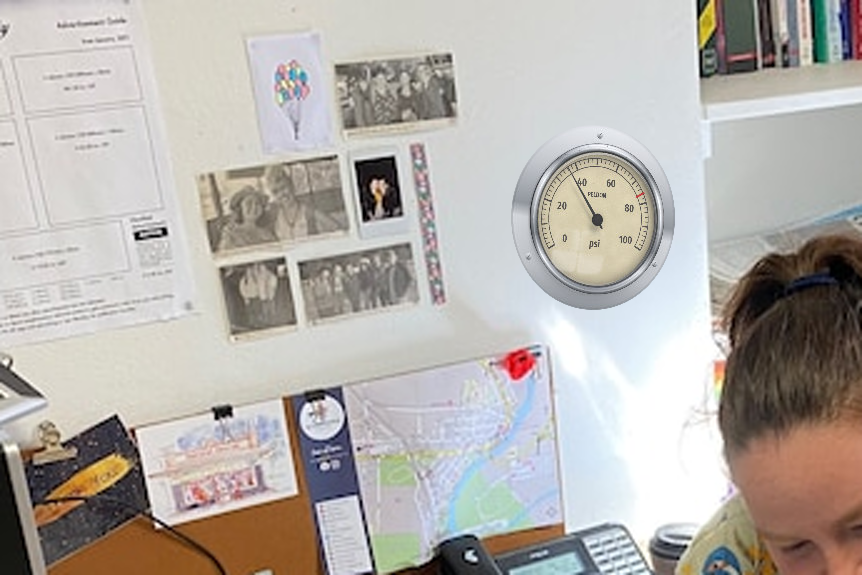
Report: psi 36
